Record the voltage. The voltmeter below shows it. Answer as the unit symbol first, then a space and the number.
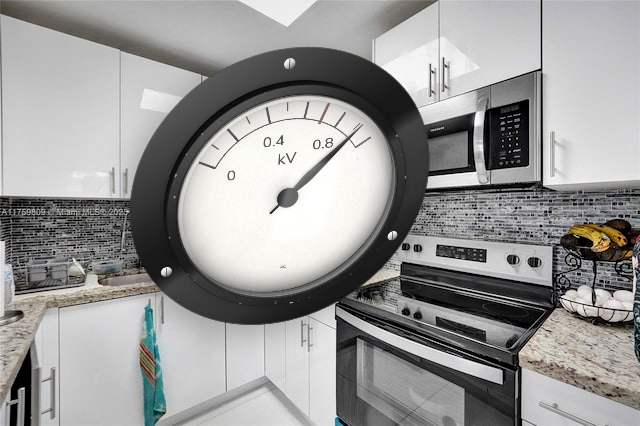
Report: kV 0.9
